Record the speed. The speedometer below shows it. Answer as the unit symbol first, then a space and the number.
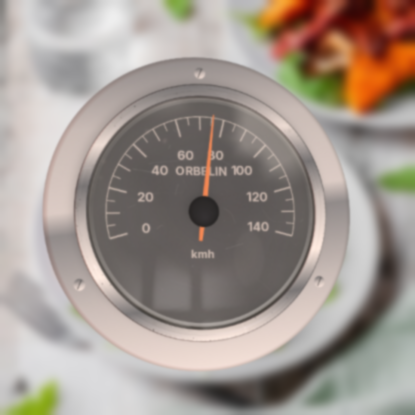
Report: km/h 75
